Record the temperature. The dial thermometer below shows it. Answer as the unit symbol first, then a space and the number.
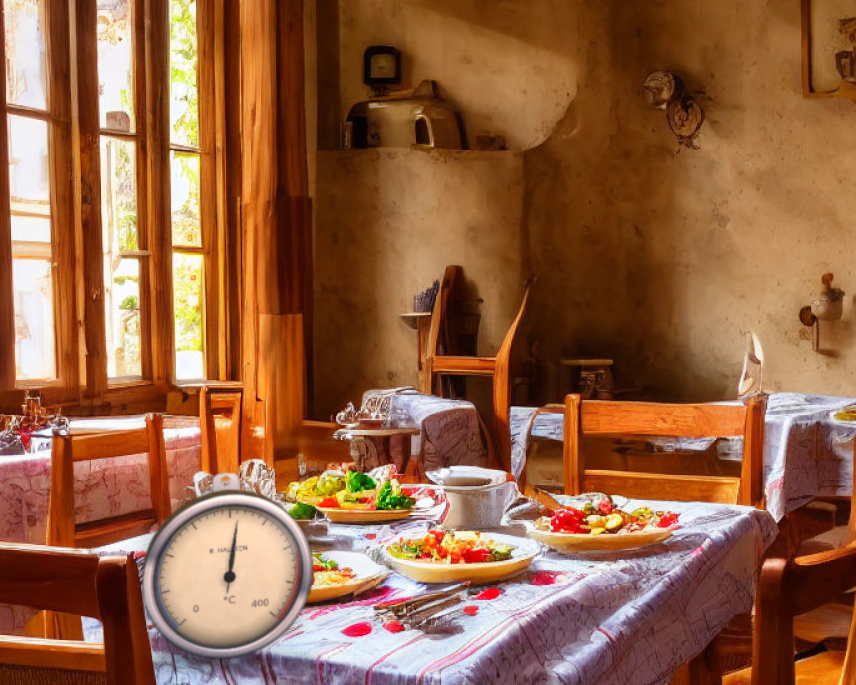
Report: °C 210
